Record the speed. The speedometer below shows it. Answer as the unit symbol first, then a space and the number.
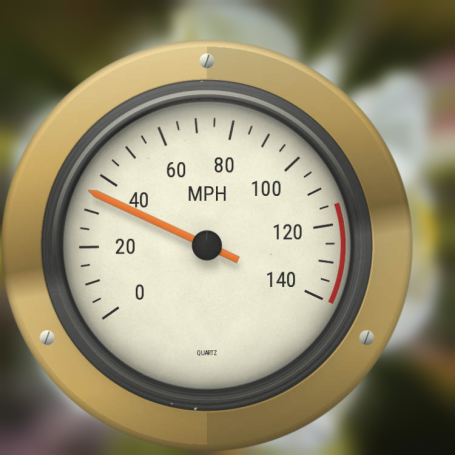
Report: mph 35
